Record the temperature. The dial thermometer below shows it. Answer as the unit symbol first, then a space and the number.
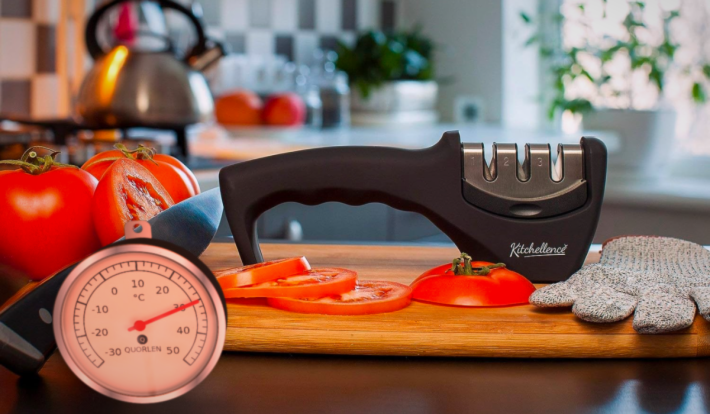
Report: °C 30
